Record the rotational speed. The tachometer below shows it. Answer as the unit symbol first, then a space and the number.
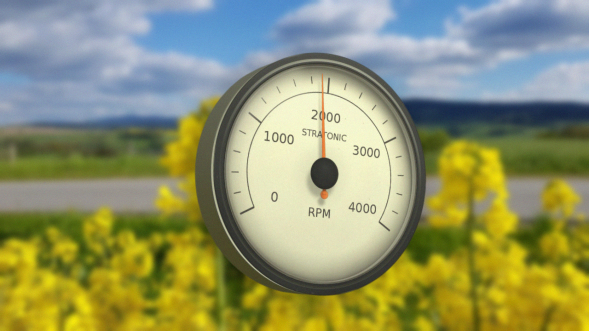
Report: rpm 1900
